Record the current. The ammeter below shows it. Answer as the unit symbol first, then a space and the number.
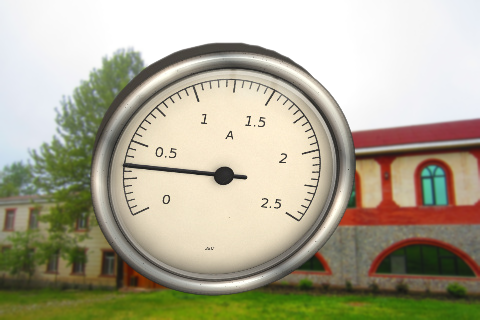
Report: A 0.35
